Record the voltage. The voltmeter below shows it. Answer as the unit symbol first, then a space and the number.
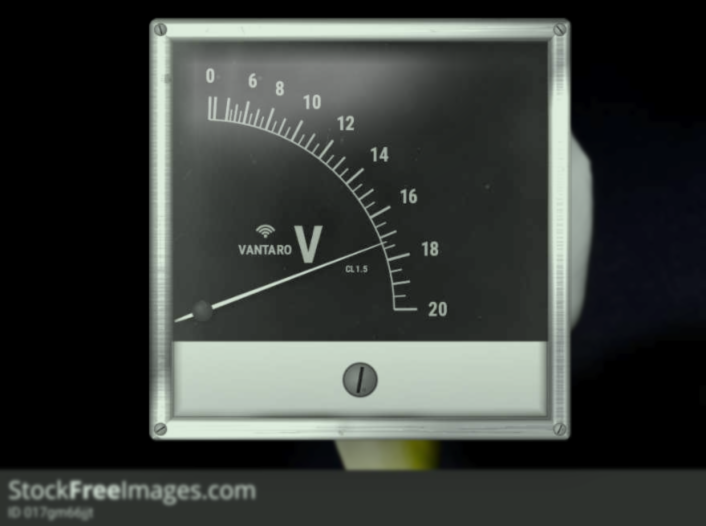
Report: V 17.25
